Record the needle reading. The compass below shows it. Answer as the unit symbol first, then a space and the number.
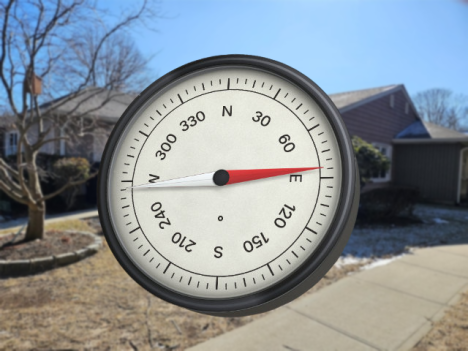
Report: ° 85
